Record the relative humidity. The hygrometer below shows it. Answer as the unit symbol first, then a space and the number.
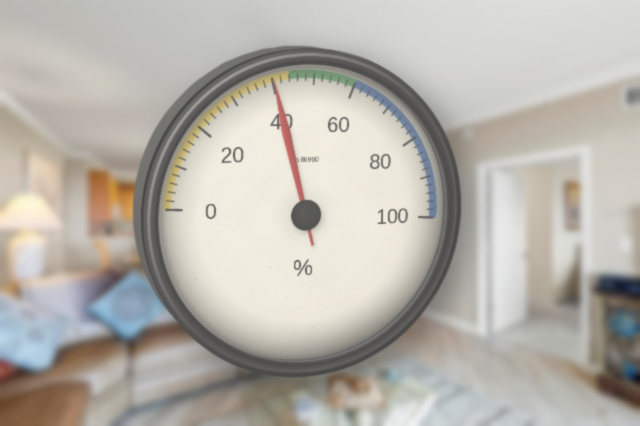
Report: % 40
